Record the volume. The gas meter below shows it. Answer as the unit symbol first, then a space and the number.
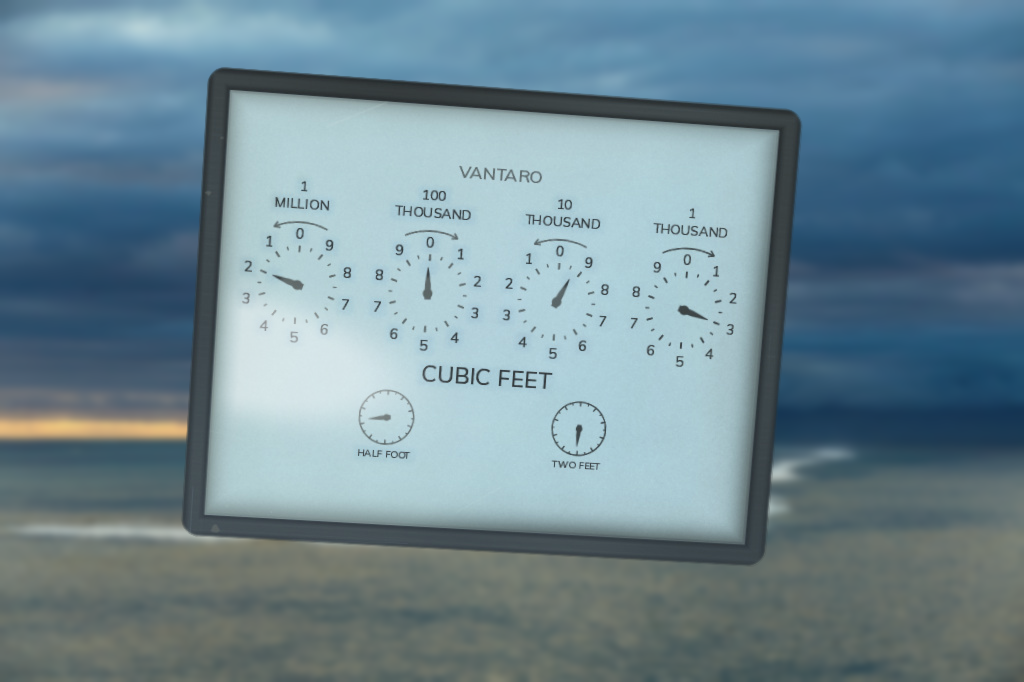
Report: ft³ 199300
